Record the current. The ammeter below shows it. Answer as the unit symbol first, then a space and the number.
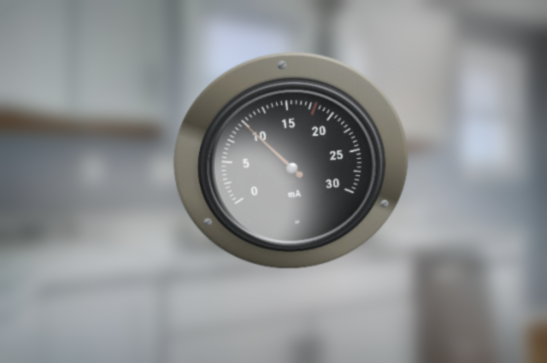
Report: mA 10
